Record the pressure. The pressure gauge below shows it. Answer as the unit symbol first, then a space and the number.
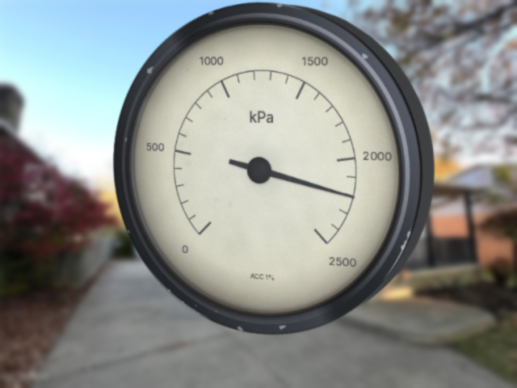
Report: kPa 2200
